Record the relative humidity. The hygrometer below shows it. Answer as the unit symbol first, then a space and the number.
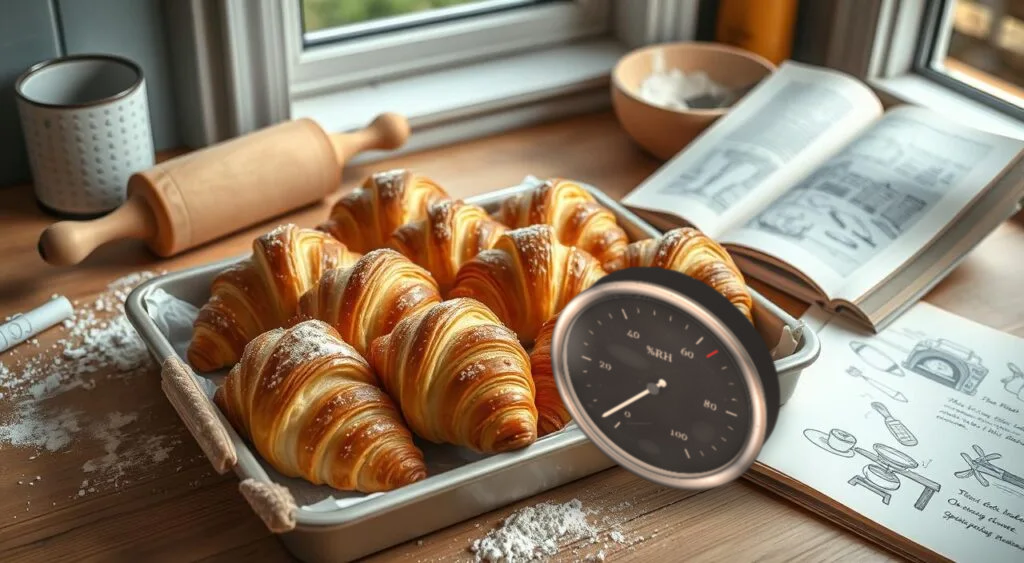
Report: % 4
